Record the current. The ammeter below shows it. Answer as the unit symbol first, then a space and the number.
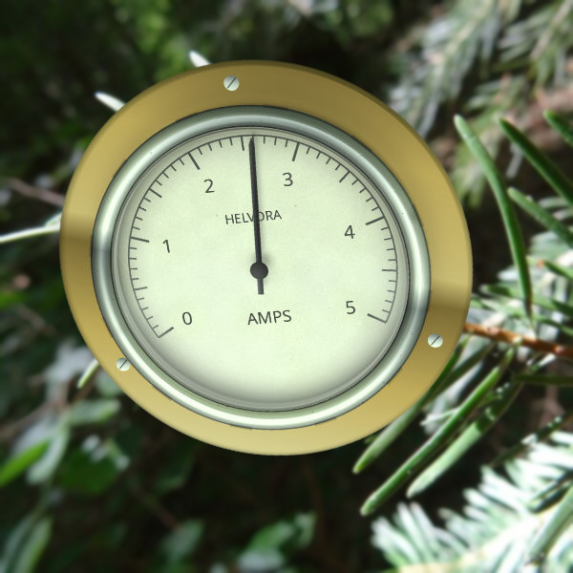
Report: A 2.6
